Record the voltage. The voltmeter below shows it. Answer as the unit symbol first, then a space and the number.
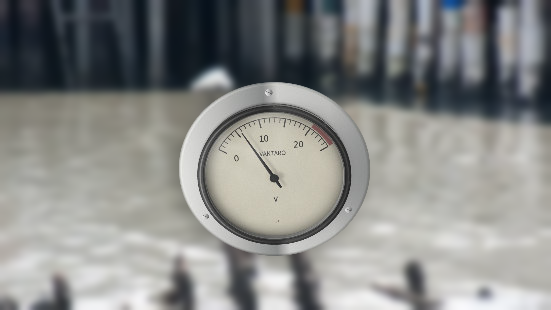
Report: V 6
